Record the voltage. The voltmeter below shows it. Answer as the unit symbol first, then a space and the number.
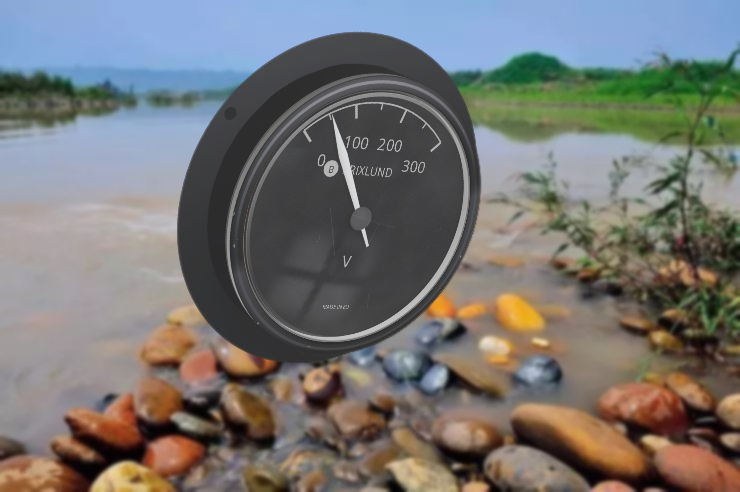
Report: V 50
